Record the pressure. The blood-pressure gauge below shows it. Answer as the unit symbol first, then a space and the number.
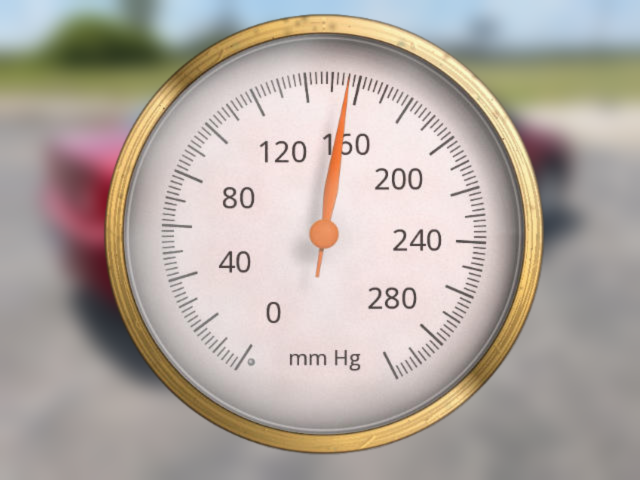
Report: mmHg 156
